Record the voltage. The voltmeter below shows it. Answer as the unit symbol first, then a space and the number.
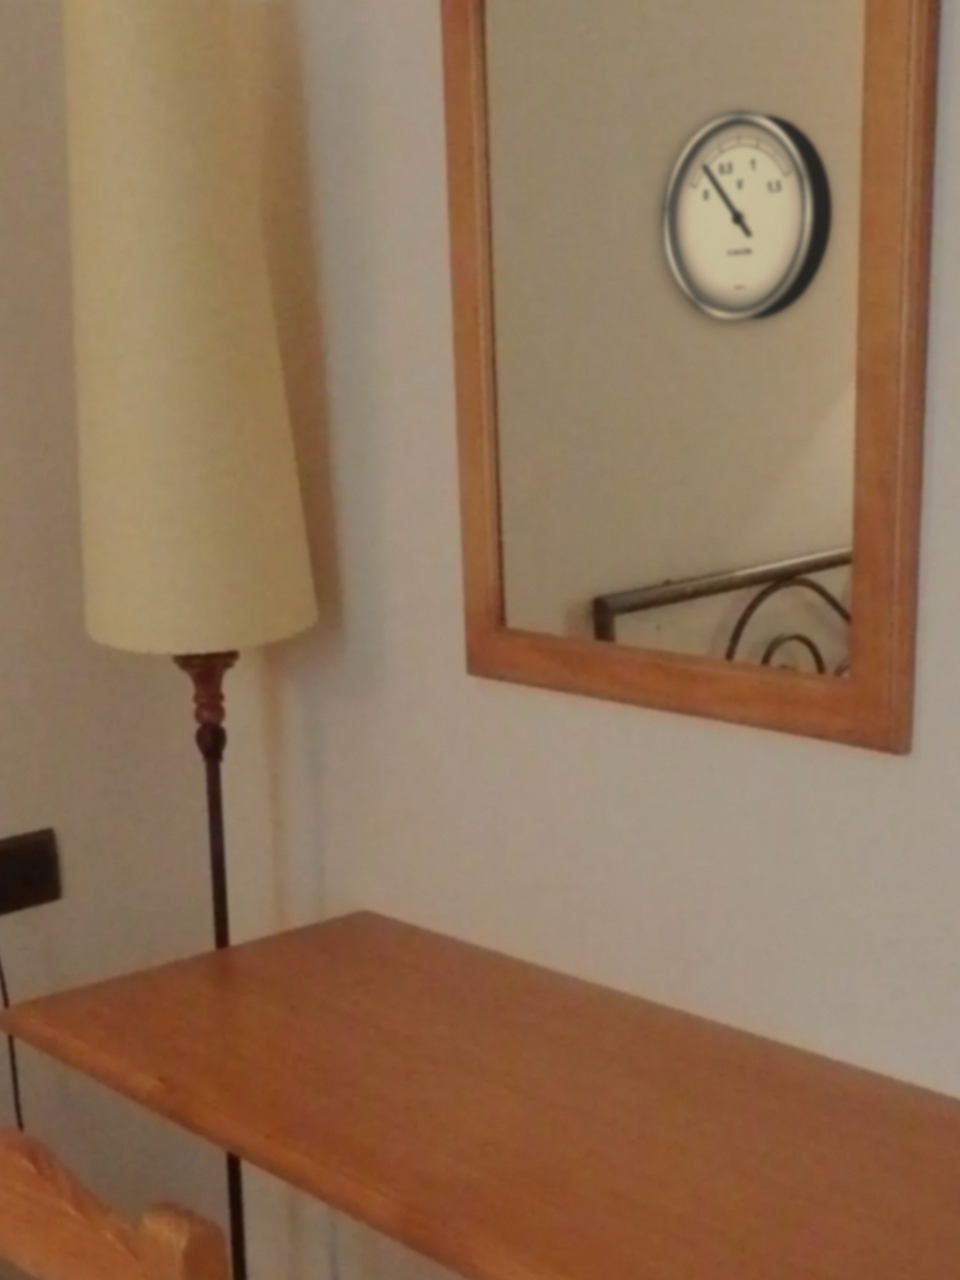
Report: V 0.25
